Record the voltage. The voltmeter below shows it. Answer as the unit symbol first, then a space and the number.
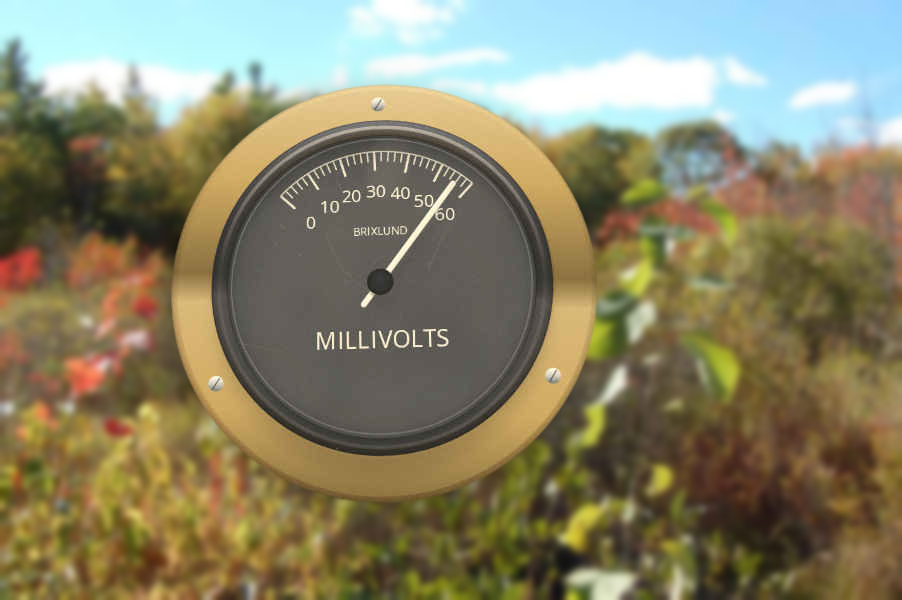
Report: mV 56
